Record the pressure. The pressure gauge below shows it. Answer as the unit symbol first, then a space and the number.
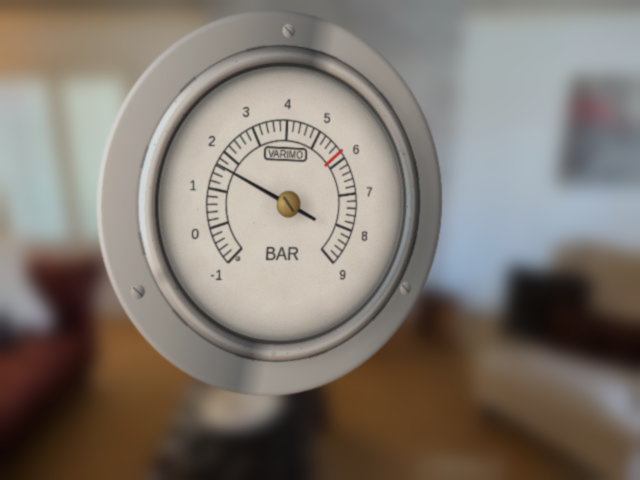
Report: bar 1.6
